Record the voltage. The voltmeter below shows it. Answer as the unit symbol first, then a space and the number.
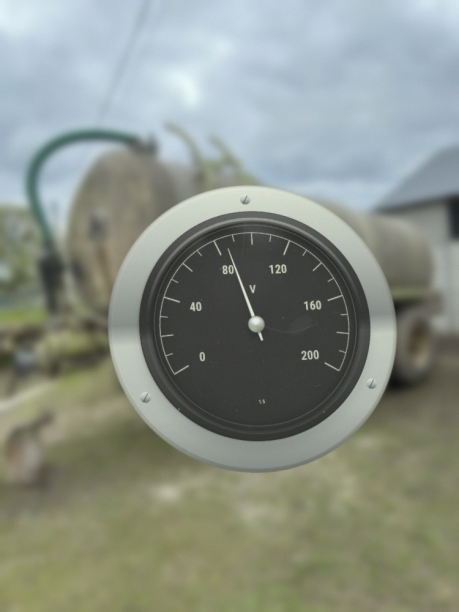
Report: V 85
